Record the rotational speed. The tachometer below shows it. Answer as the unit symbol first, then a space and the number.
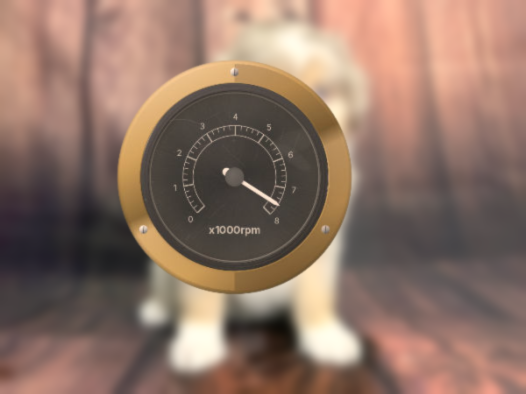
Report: rpm 7600
